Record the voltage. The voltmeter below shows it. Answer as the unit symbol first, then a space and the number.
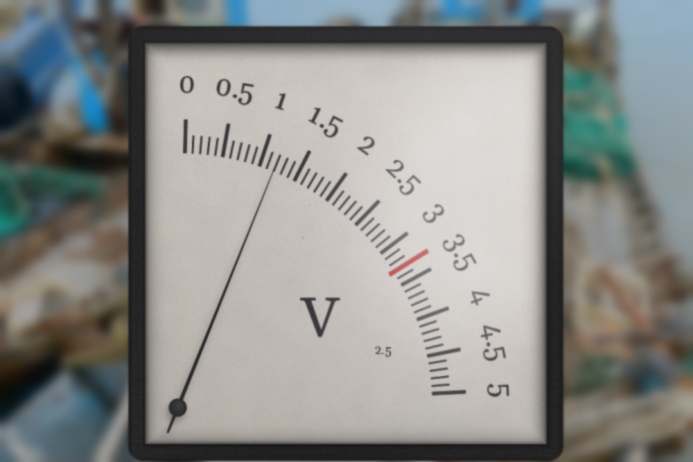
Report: V 1.2
